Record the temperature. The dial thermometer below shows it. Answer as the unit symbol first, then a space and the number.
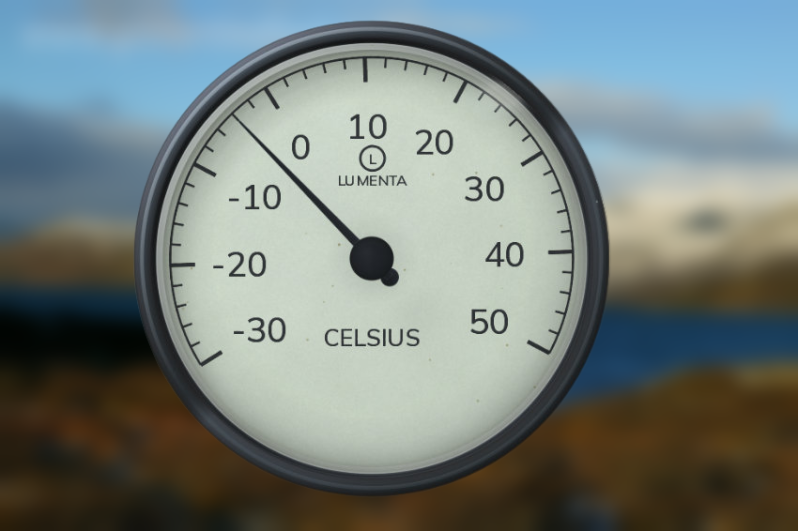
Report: °C -4
